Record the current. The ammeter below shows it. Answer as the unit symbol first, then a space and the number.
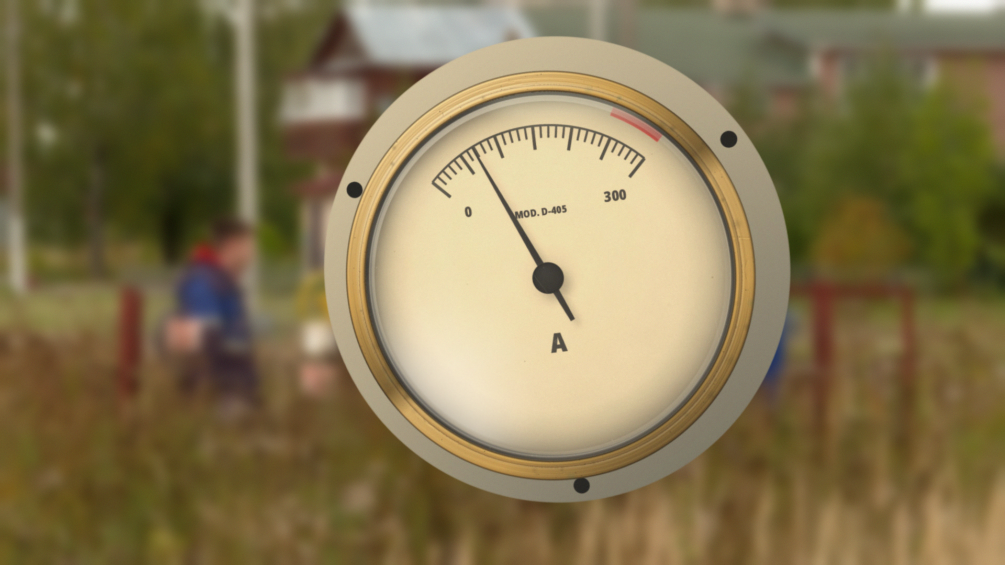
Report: A 70
